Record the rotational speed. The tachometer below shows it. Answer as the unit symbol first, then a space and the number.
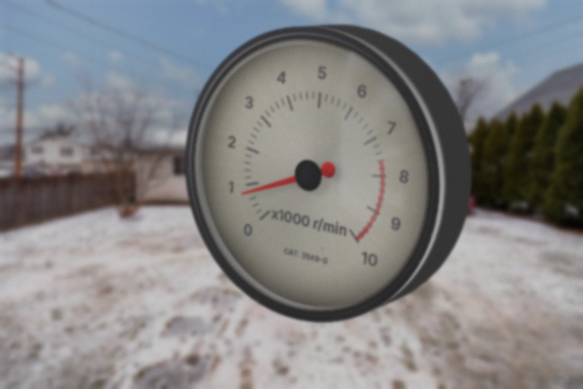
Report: rpm 800
